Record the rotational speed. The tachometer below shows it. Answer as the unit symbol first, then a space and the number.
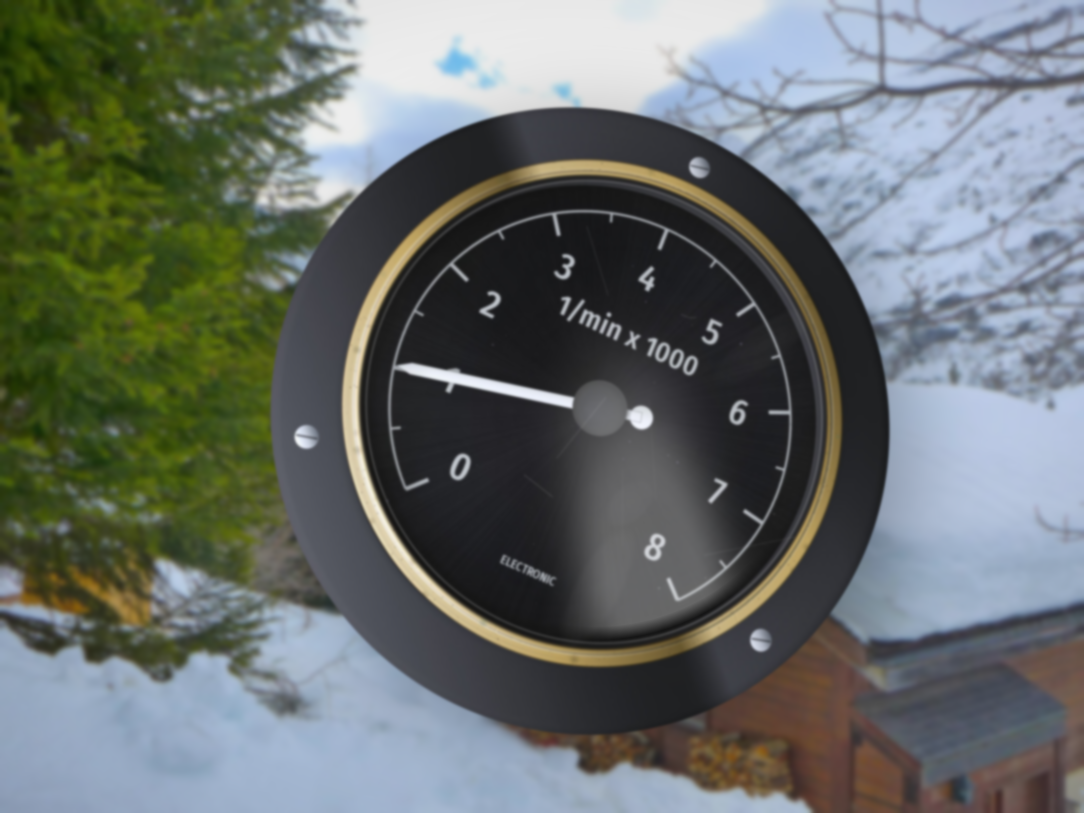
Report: rpm 1000
